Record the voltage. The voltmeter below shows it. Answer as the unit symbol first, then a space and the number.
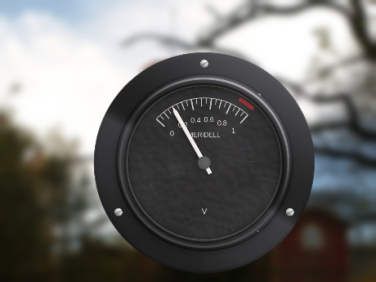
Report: V 0.2
